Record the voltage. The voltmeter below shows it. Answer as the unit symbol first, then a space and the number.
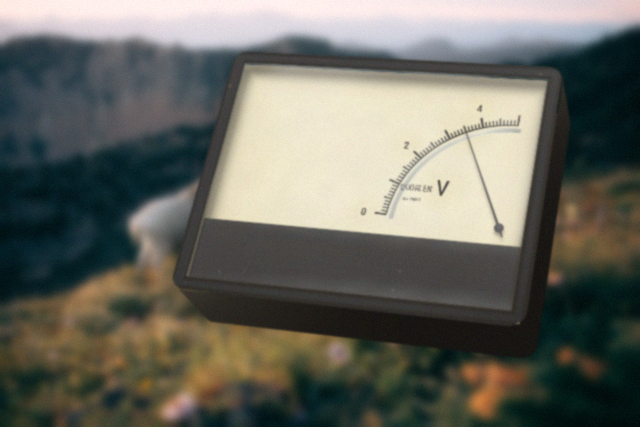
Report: V 3.5
